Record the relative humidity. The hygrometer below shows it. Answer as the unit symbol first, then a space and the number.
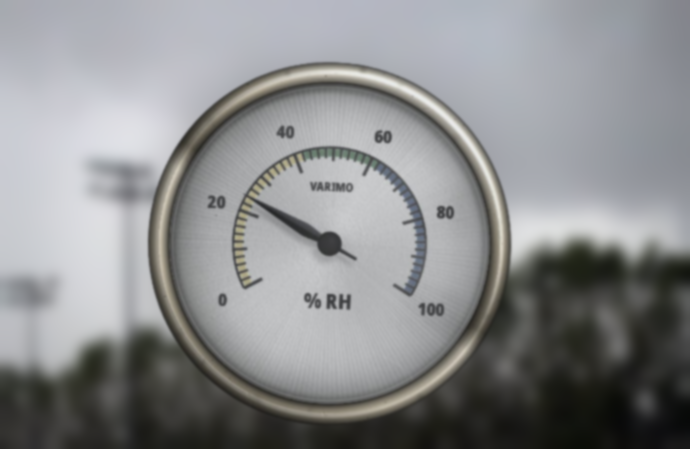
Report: % 24
